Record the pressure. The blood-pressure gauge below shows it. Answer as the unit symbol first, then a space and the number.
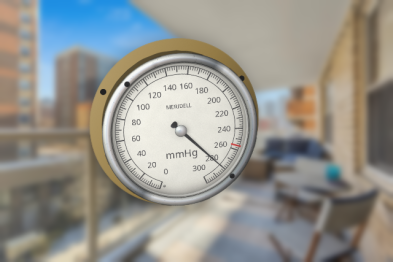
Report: mmHg 280
